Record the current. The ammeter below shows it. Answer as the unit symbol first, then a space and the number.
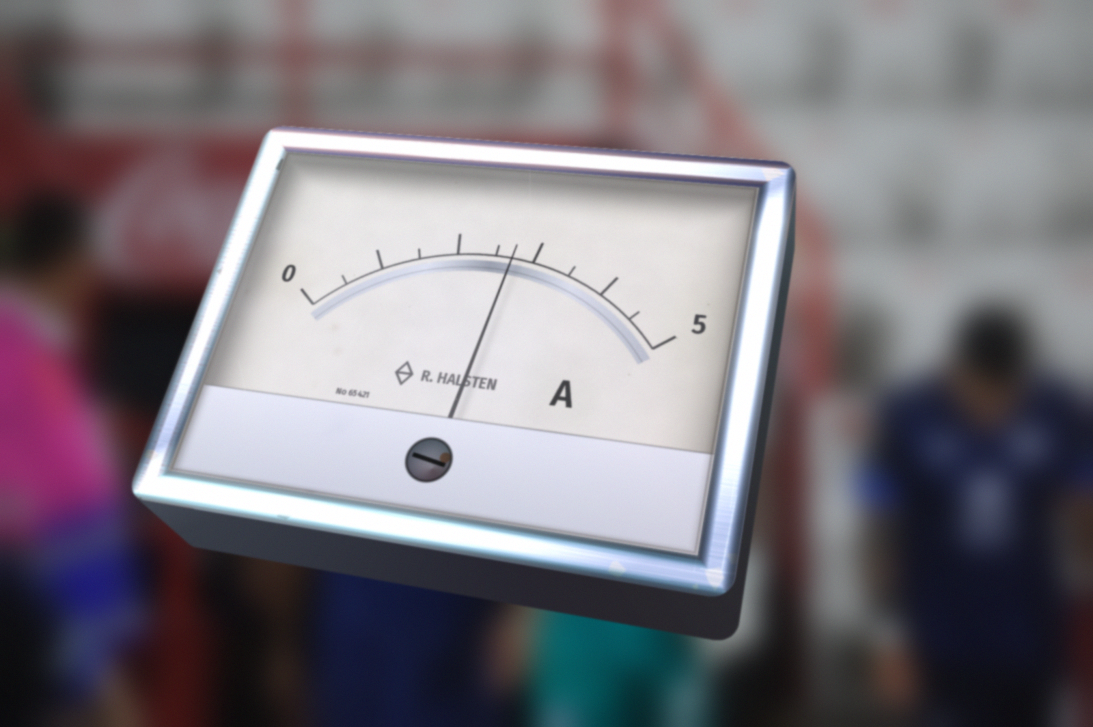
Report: A 2.75
